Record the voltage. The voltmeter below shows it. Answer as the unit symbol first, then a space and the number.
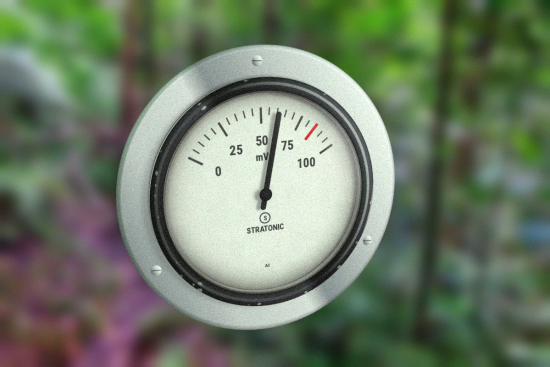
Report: mV 60
